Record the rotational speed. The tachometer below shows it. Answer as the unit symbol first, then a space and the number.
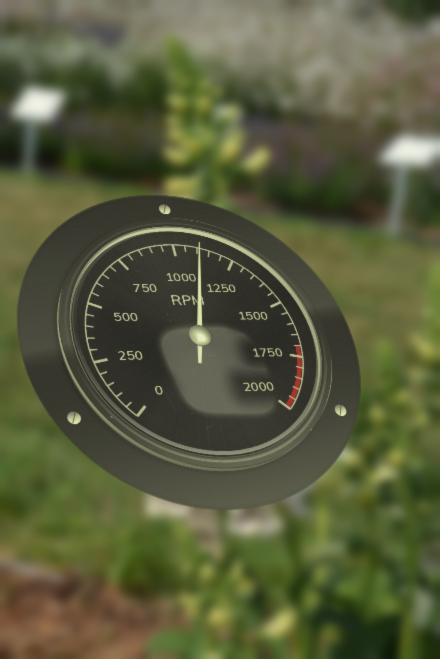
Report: rpm 1100
